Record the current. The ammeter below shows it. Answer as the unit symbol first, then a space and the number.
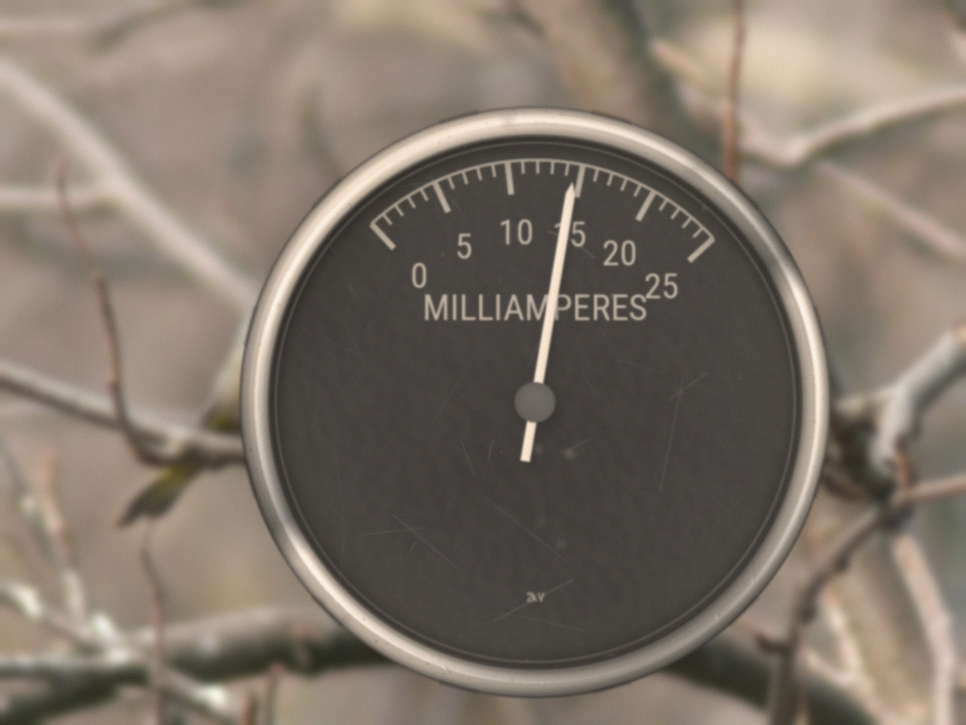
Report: mA 14.5
